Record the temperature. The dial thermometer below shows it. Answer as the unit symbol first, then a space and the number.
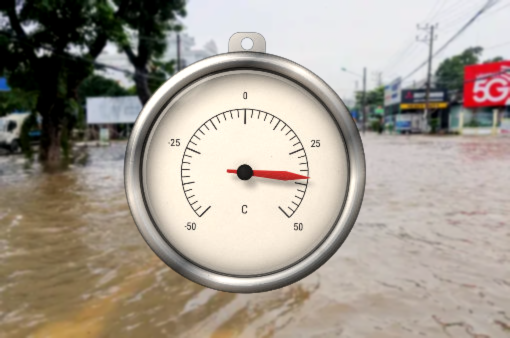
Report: °C 35
